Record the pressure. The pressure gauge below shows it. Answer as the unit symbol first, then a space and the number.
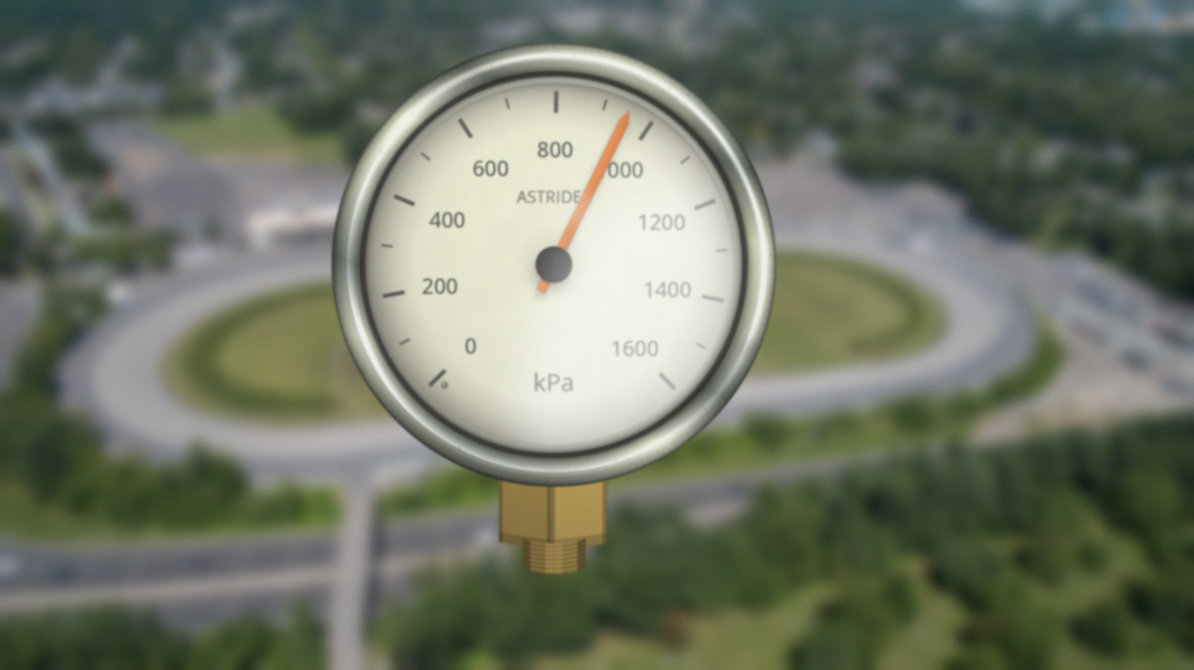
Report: kPa 950
